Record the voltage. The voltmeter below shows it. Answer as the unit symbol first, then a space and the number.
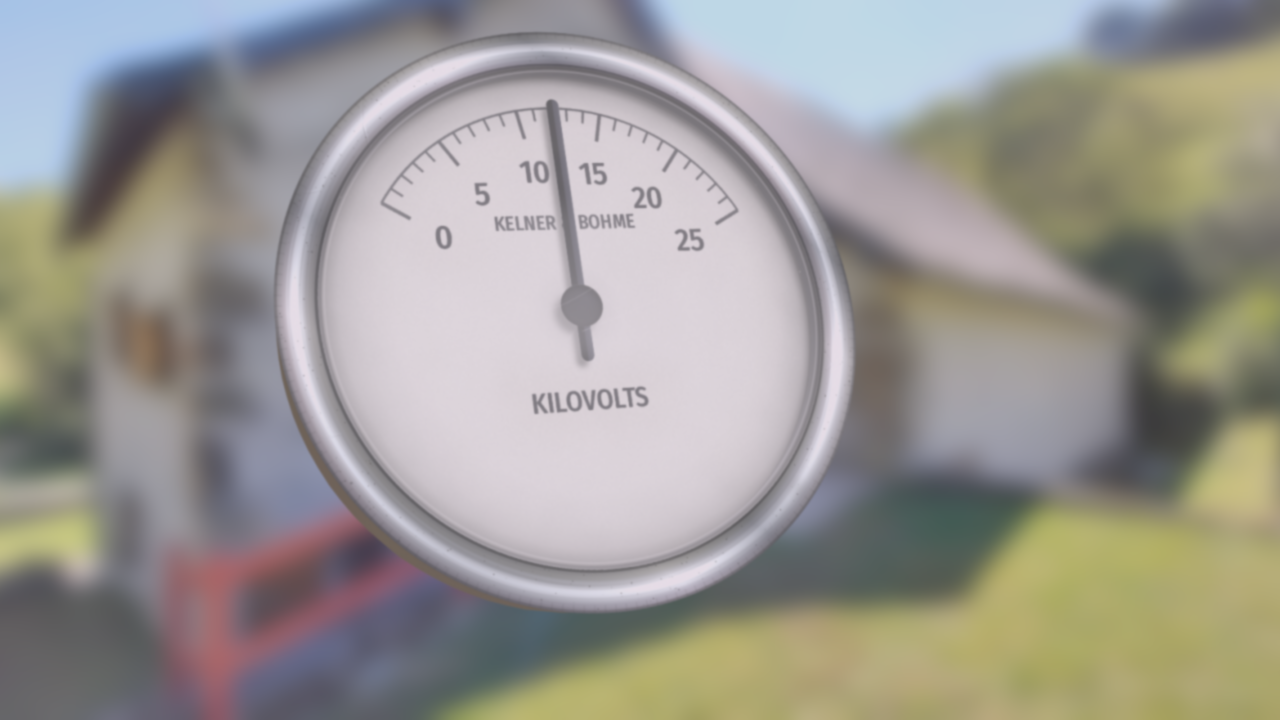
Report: kV 12
